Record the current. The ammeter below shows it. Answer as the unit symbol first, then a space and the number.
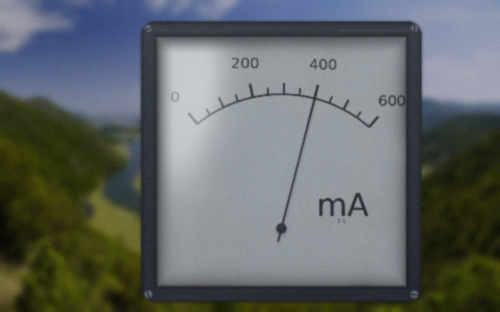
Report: mA 400
